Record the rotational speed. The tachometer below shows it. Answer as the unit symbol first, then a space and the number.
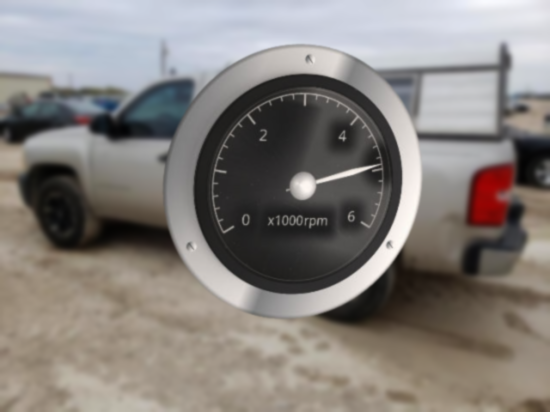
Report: rpm 4900
